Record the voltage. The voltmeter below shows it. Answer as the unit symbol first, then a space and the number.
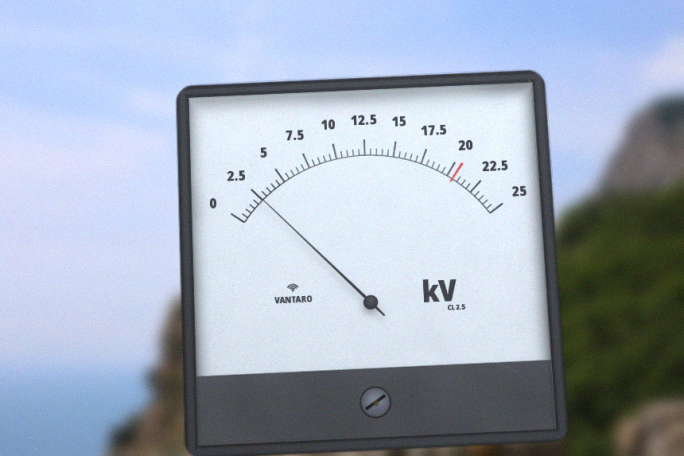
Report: kV 2.5
